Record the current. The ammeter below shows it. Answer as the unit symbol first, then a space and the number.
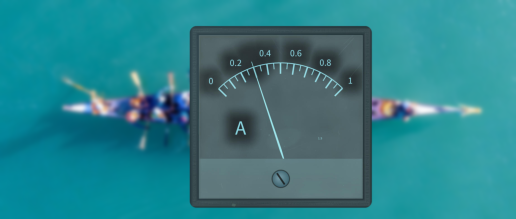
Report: A 0.3
